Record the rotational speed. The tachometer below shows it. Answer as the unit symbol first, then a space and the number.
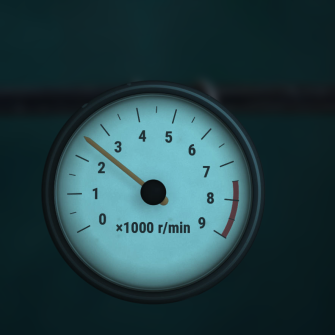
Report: rpm 2500
